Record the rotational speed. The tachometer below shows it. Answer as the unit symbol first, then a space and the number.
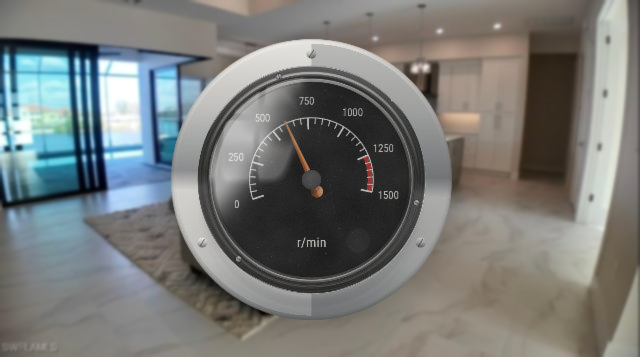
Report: rpm 600
